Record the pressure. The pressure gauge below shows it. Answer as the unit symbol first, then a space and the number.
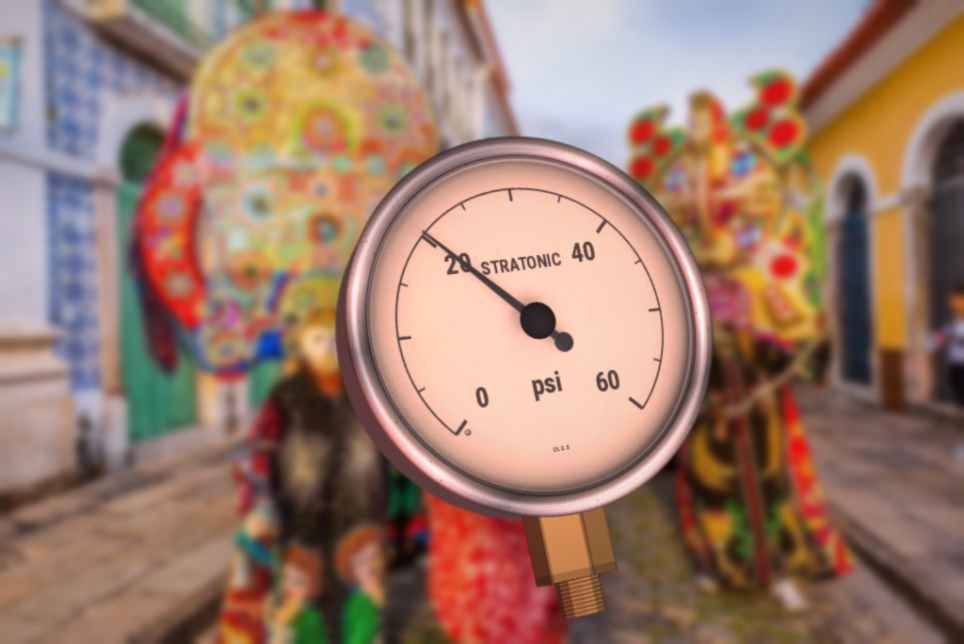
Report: psi 20
